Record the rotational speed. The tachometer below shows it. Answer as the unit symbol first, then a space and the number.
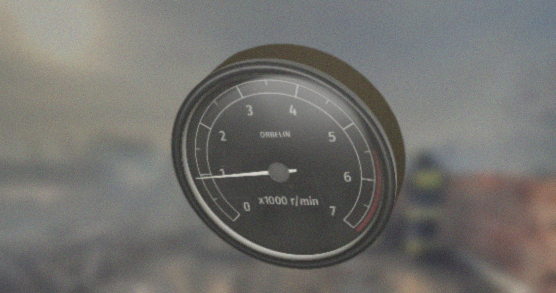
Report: rpm 1000
